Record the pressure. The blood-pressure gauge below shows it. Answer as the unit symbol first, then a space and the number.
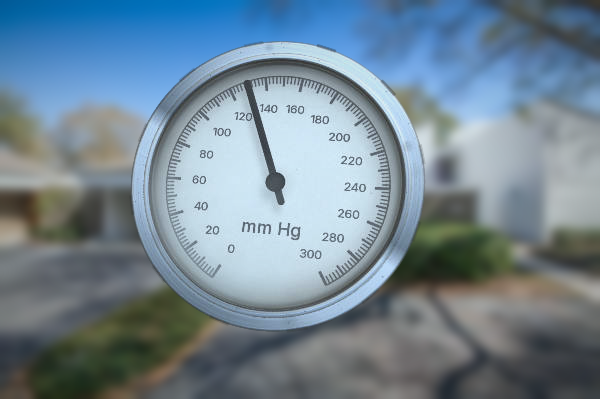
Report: mmHg 130
